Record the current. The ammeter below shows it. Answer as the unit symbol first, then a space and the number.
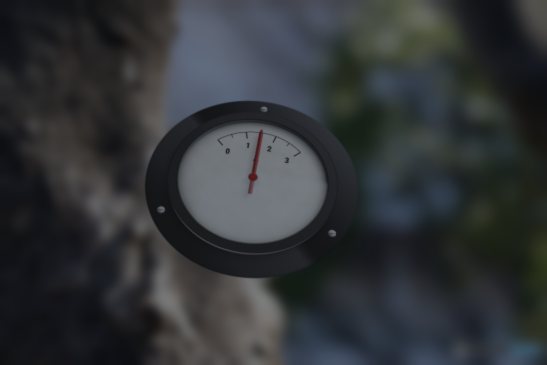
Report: A 1.5
